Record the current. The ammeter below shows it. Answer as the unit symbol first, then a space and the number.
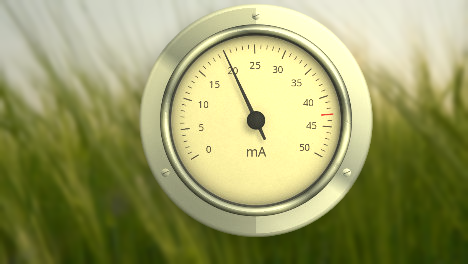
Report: mA 20
